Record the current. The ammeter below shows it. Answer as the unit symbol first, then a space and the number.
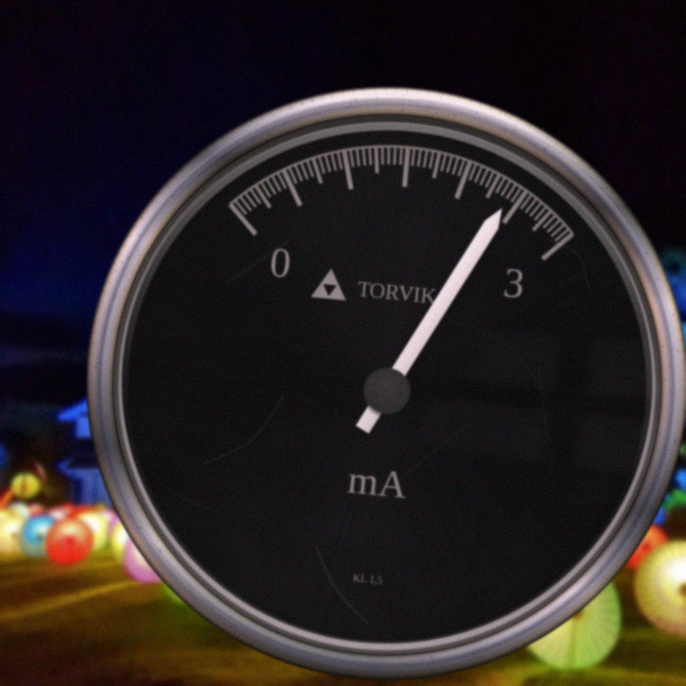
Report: mA 2.4
